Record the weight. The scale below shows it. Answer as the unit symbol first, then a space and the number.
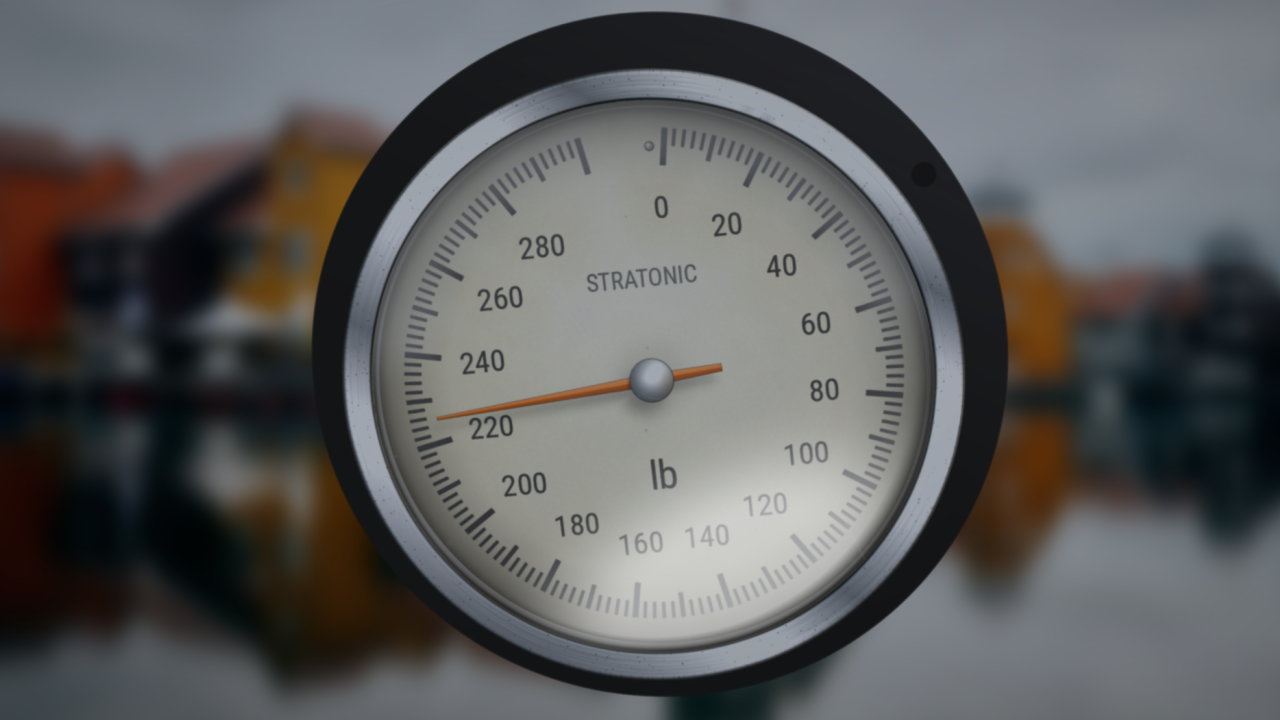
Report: lb 226
